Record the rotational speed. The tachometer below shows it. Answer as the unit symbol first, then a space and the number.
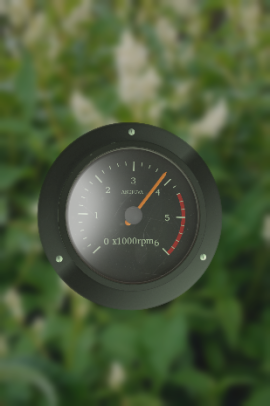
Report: rpm 3800
